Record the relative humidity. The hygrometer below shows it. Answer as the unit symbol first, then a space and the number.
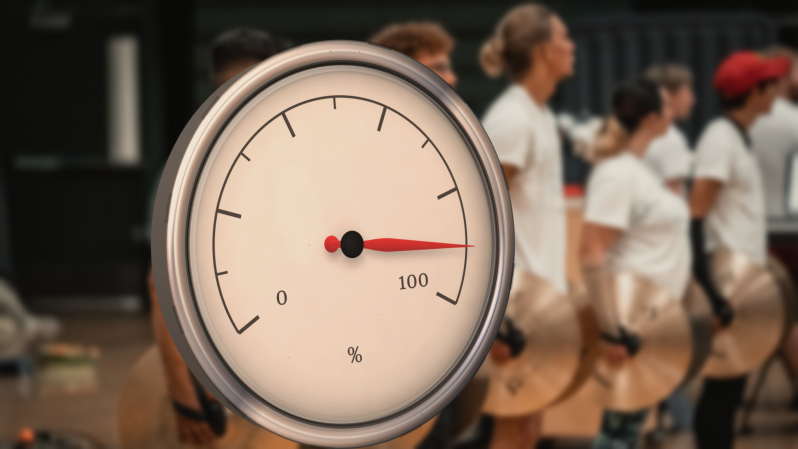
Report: % 90
